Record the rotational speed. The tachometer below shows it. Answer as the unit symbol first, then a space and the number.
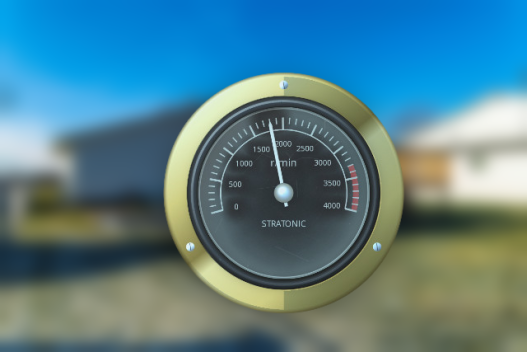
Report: rpm 1800
